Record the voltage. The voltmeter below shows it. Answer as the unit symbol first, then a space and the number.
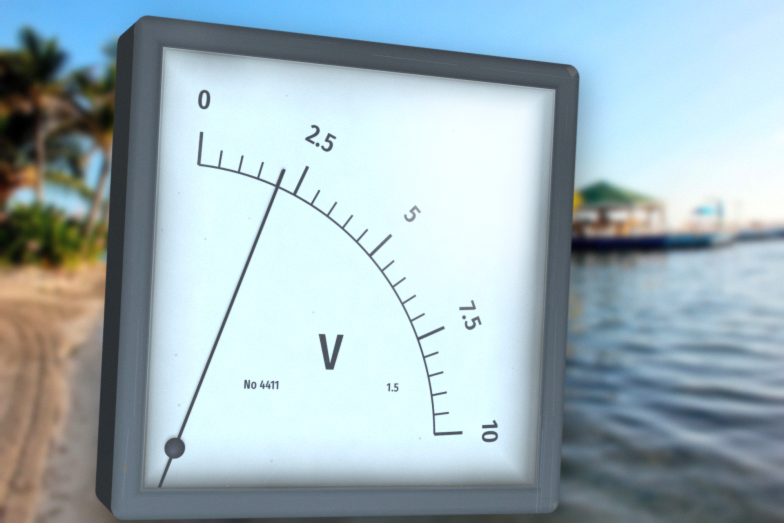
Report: V 2
